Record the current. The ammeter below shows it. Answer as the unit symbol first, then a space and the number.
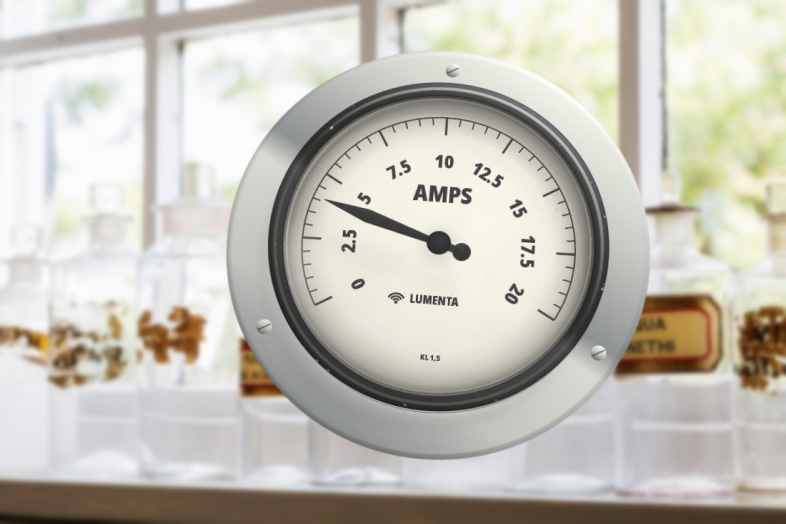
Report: A 4
